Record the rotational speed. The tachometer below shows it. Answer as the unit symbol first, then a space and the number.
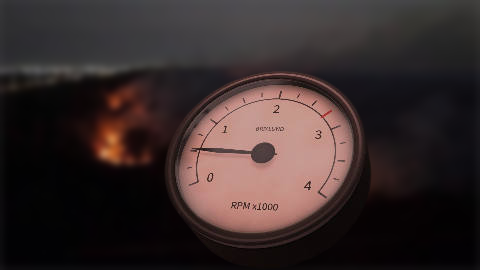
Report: rpm 500
